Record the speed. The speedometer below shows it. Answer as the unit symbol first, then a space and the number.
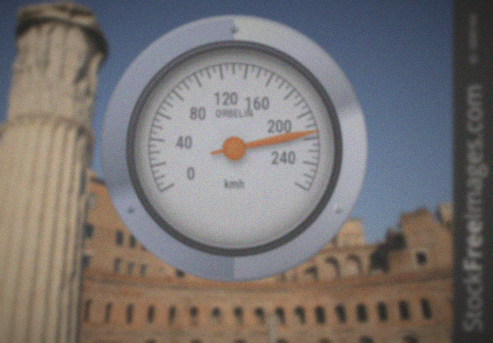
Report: km/h 215
